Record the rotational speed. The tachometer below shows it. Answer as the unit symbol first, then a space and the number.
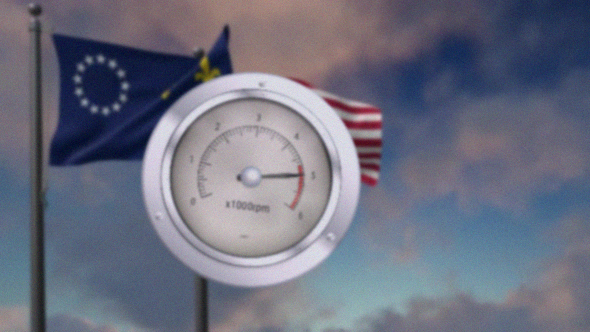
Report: rpm 5000
